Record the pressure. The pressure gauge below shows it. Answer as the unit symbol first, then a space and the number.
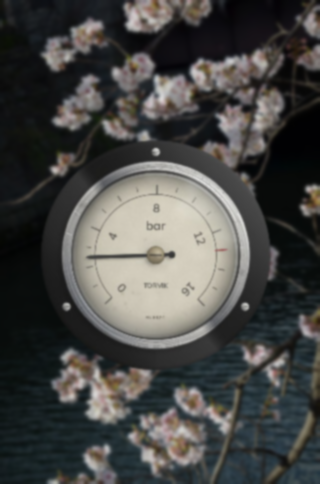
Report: bar 2.5
